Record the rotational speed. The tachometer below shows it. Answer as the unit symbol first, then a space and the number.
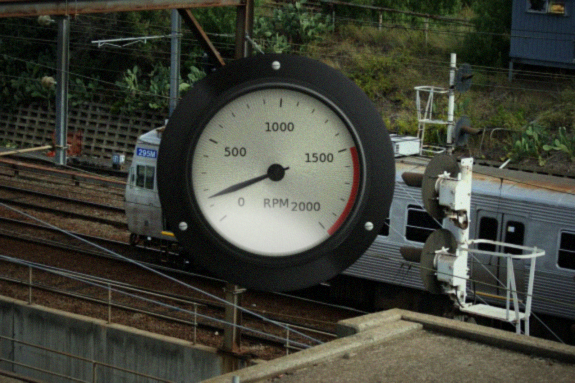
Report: rpm 150
